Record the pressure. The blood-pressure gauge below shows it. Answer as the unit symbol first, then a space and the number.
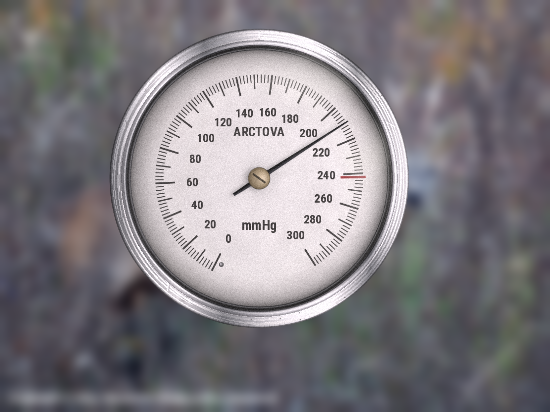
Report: mmHg 210
